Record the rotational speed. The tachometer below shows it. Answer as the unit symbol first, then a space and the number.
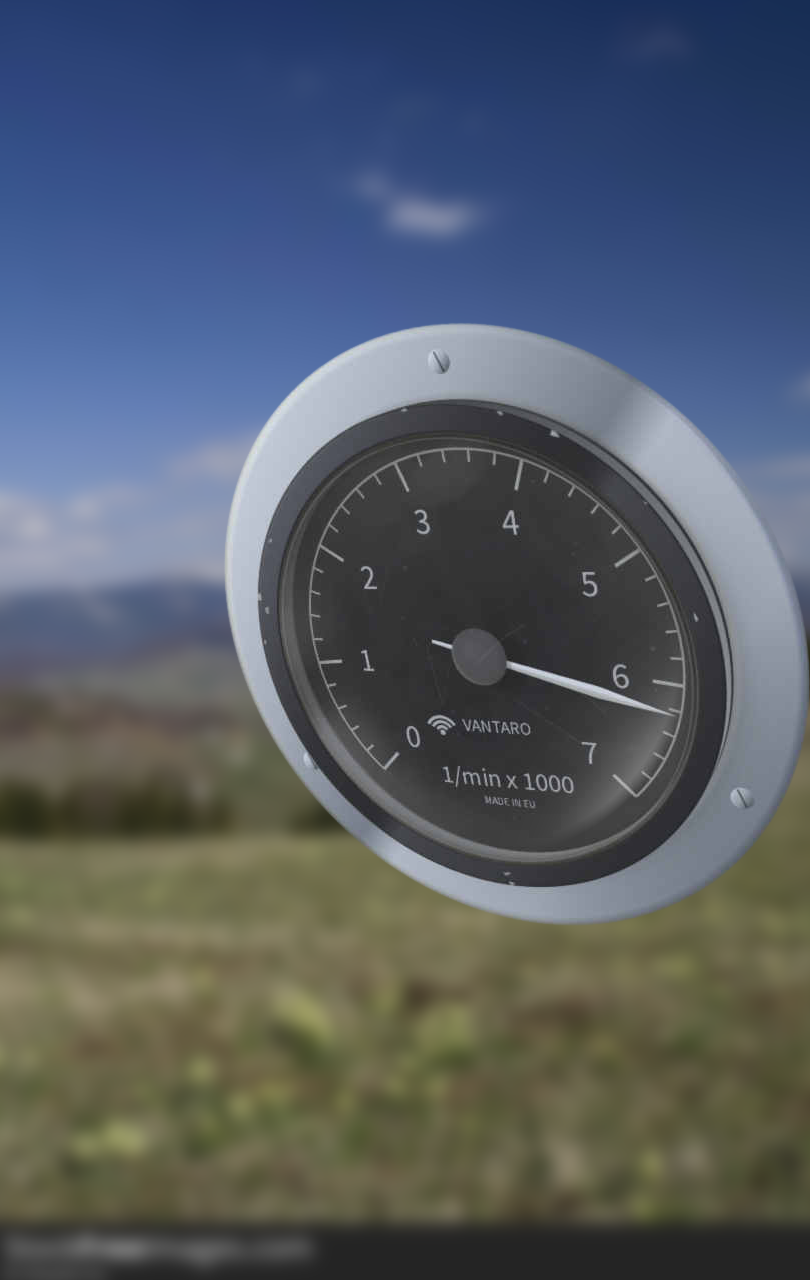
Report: rpm 6200
